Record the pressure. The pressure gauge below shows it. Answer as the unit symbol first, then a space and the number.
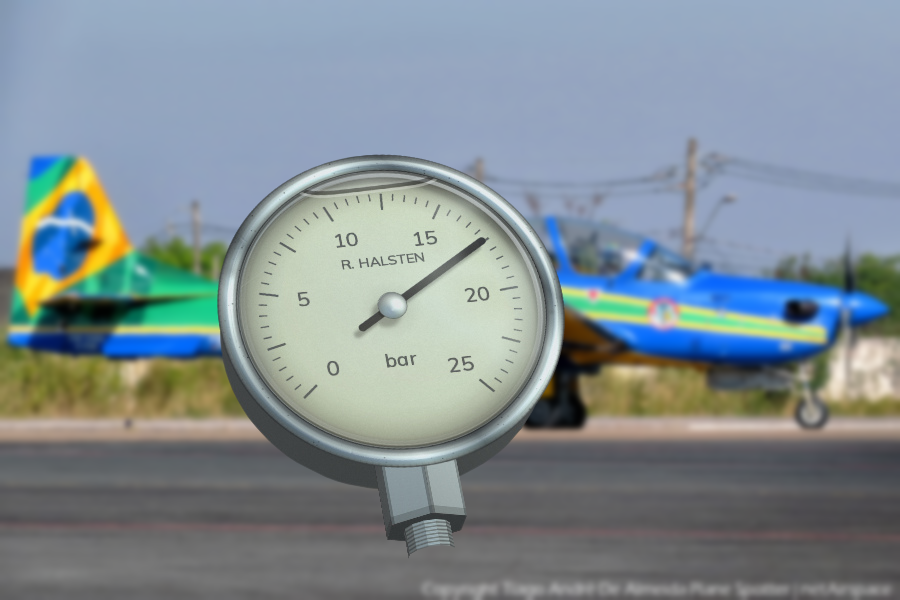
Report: bar 17.5
